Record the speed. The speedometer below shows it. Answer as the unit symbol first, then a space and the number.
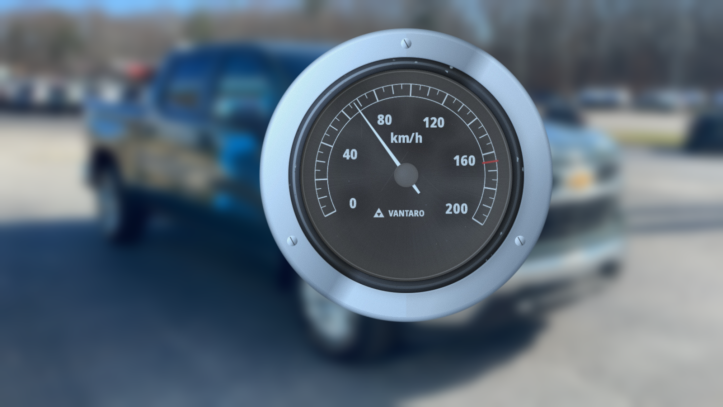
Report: km/h 67.5
